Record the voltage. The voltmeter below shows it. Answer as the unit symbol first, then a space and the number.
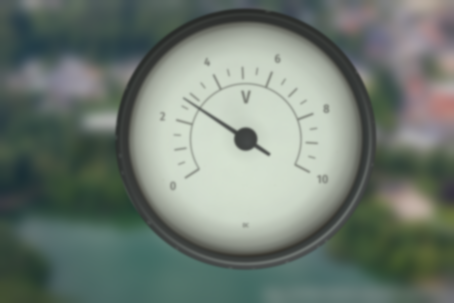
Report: V 2.75
